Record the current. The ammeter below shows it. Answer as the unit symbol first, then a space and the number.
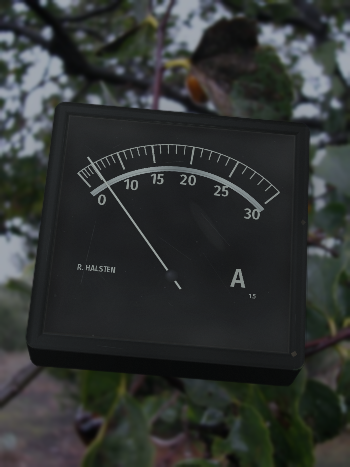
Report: A 5
